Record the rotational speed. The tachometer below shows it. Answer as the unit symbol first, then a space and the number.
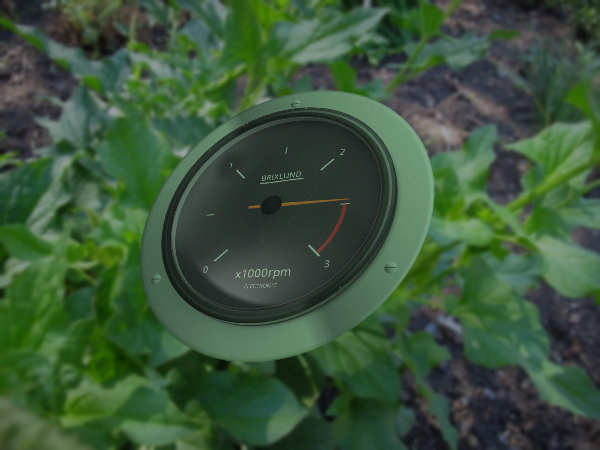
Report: rpm 2500
